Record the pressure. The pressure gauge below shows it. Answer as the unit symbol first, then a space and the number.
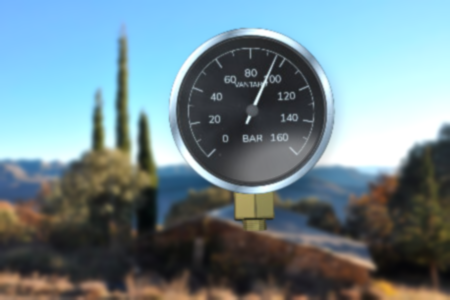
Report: bar 95
